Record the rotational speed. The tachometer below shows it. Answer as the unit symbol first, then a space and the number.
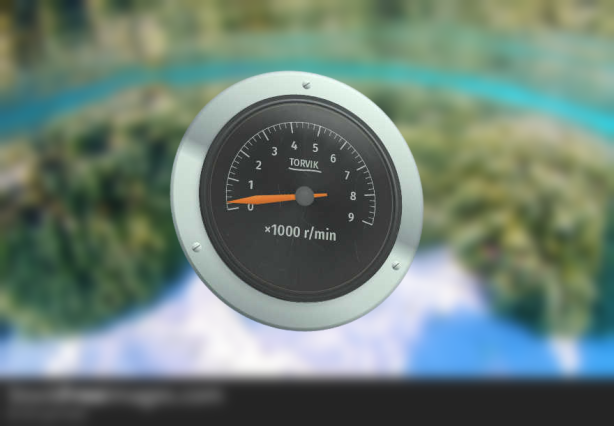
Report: rpm 200
